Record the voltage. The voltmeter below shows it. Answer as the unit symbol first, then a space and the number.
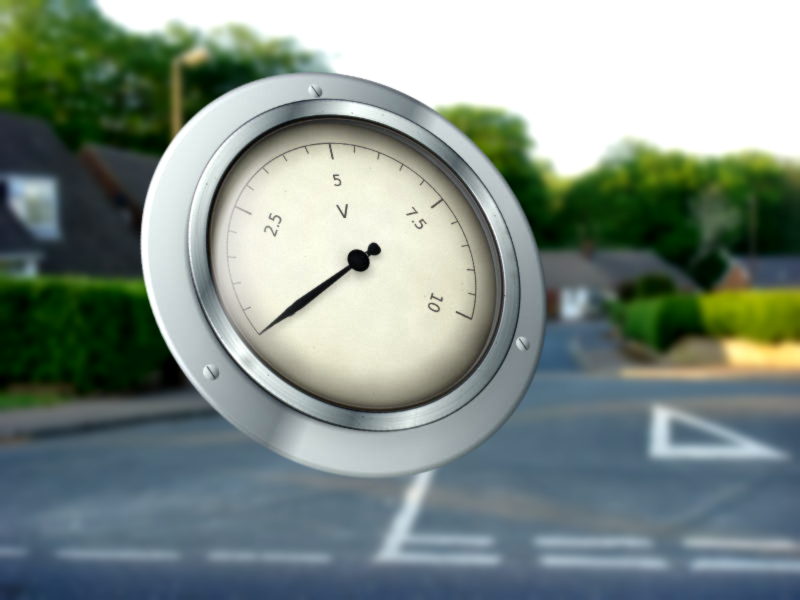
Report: V 0
